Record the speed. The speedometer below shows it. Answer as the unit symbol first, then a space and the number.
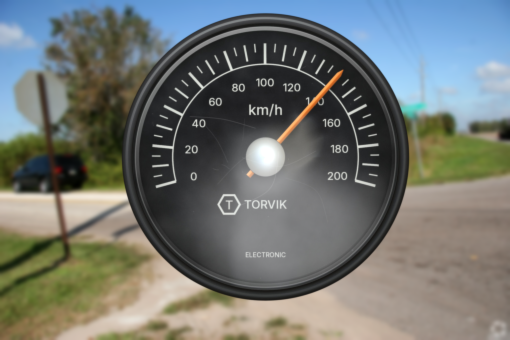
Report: km/h 140
